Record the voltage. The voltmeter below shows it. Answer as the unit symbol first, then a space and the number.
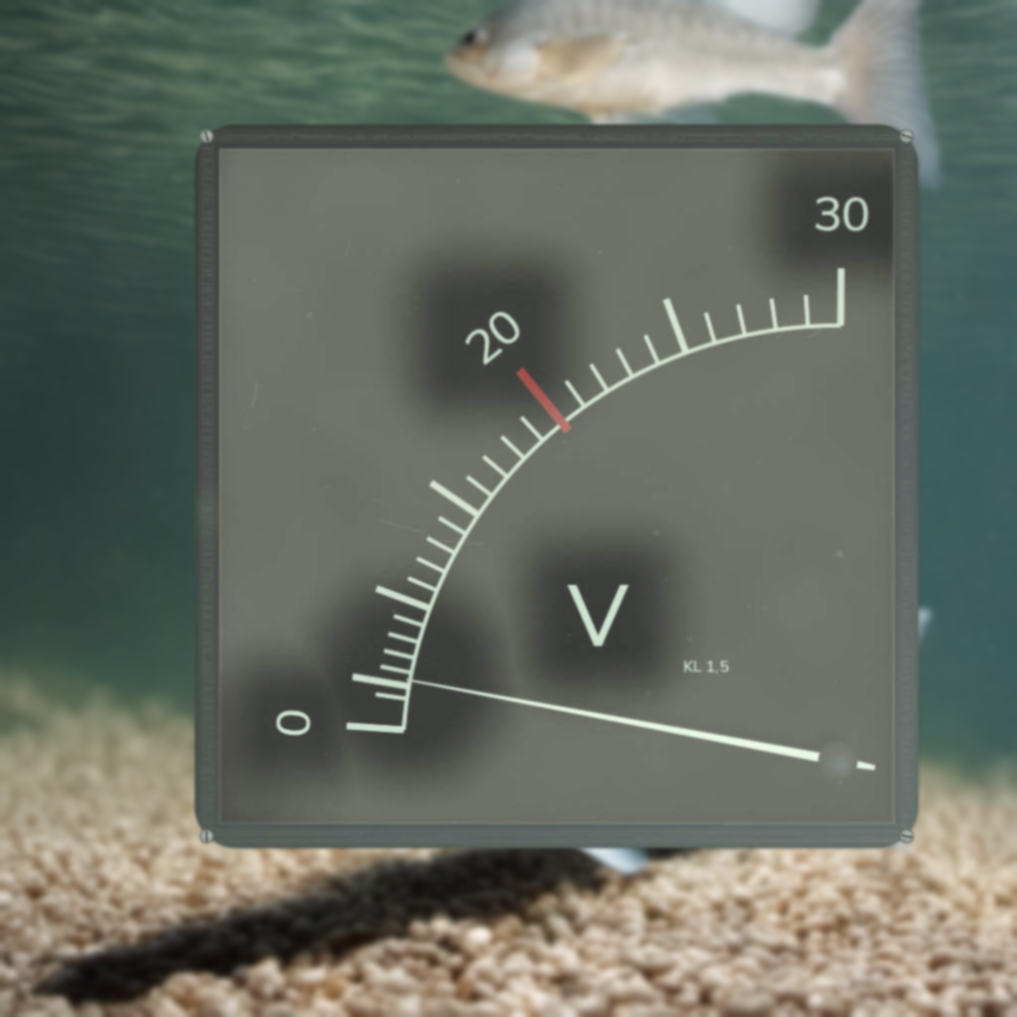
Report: V 5.5
